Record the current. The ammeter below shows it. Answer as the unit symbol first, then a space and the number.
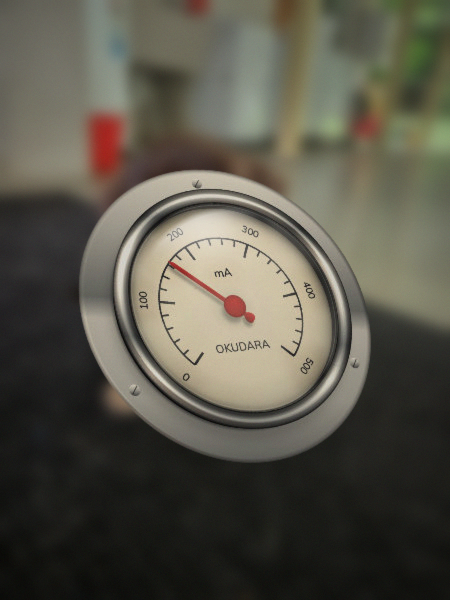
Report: mA 160
